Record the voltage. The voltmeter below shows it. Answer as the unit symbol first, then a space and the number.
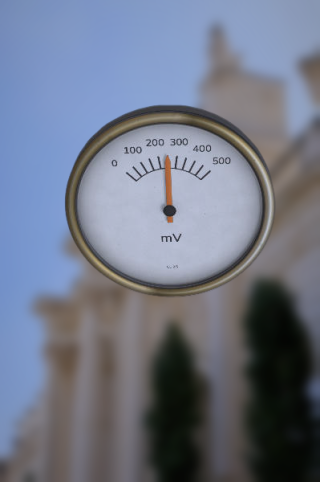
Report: mV 250
